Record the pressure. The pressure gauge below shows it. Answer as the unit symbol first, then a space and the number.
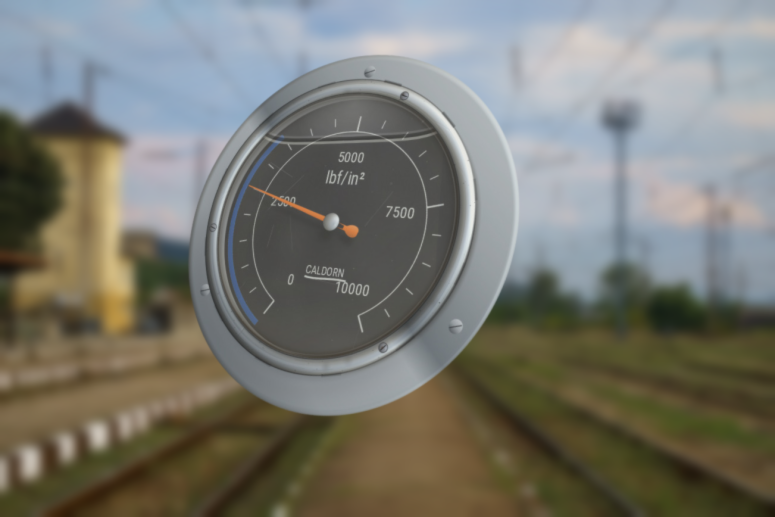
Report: psi 2500
